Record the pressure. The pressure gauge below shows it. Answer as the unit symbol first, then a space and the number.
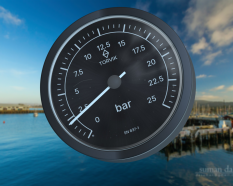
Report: bar 2
